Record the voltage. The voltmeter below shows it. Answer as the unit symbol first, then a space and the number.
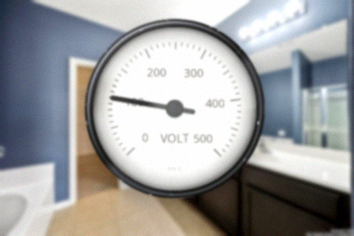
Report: V 100
